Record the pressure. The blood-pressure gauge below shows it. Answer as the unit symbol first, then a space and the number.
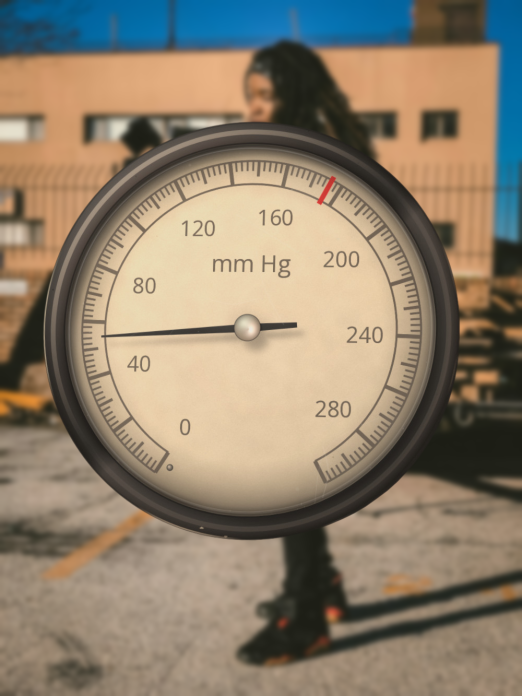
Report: mmHg 54
